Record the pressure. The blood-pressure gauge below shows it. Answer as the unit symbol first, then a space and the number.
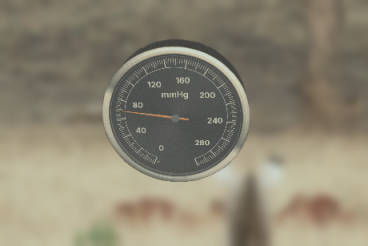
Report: mmHg 70
